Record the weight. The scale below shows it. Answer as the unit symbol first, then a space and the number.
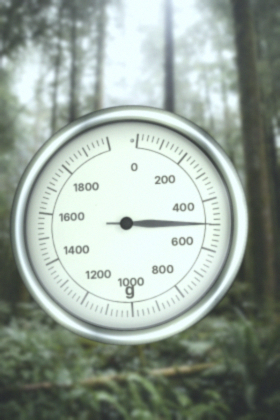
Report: g 500
